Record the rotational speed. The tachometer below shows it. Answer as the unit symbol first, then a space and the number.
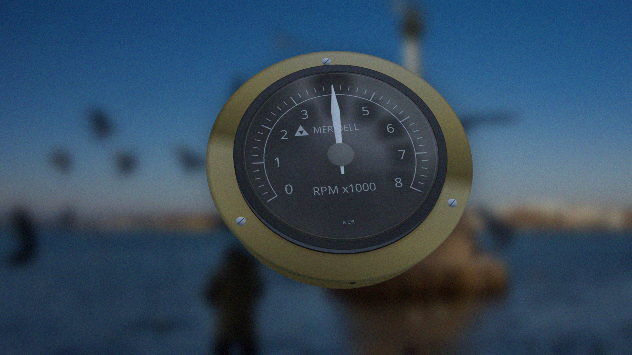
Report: rpm 4000
